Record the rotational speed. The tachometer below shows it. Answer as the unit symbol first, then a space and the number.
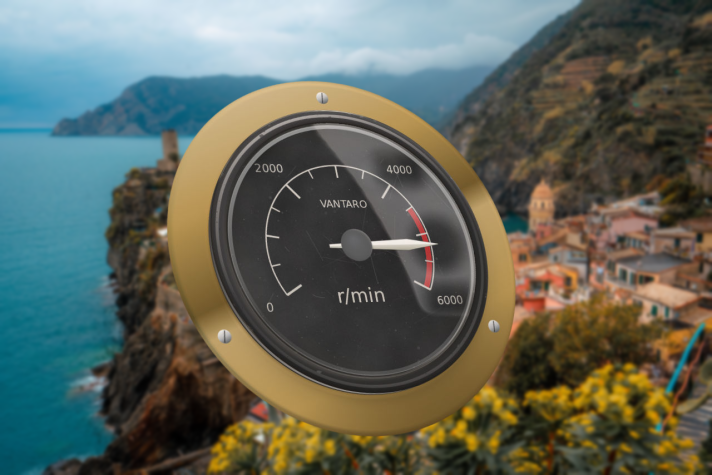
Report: rpm 5250
